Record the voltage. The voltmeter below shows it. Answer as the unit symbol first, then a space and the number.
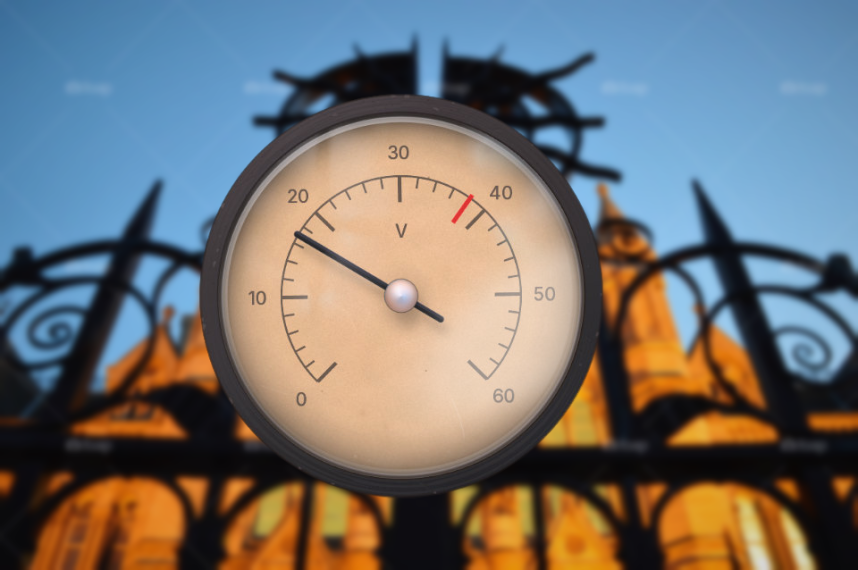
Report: V 17
